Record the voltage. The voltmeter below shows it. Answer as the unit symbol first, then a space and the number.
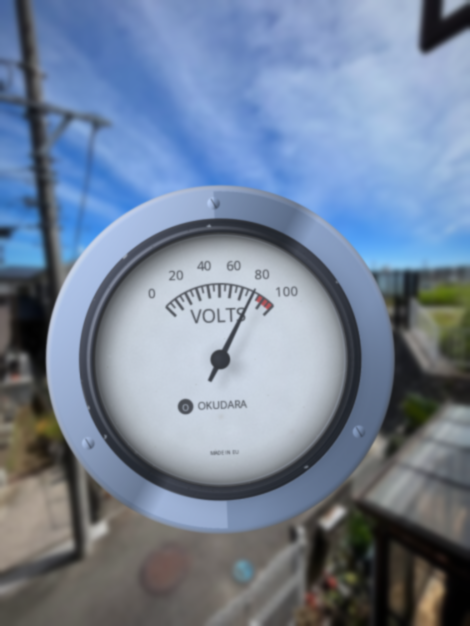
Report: V 80
